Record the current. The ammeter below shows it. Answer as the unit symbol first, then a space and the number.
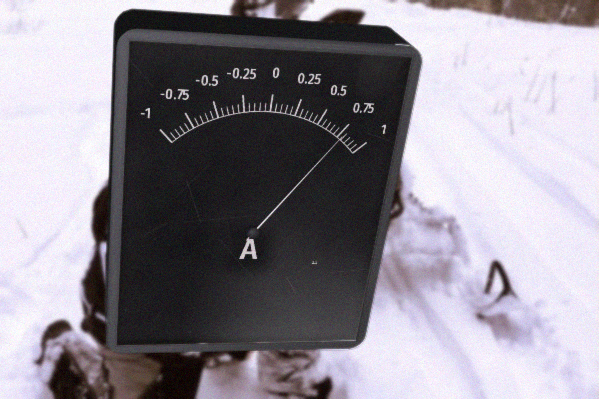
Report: A 0.75
